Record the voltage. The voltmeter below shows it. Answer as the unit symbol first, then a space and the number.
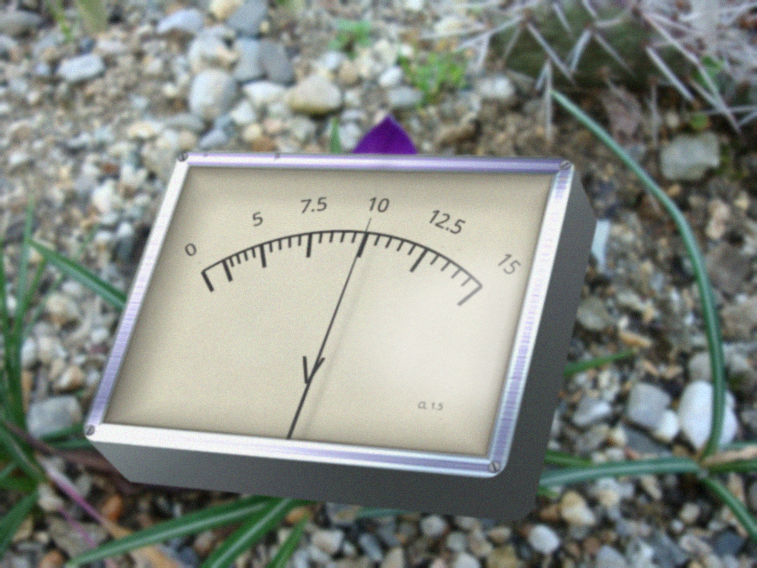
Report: V 10
